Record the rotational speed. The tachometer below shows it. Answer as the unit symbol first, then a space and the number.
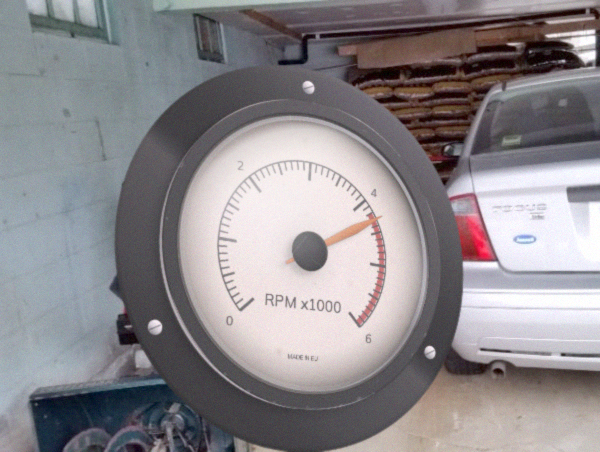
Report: rpm 4300
